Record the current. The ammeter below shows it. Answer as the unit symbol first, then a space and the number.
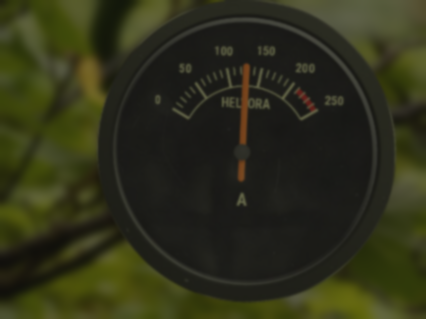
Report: A 130
